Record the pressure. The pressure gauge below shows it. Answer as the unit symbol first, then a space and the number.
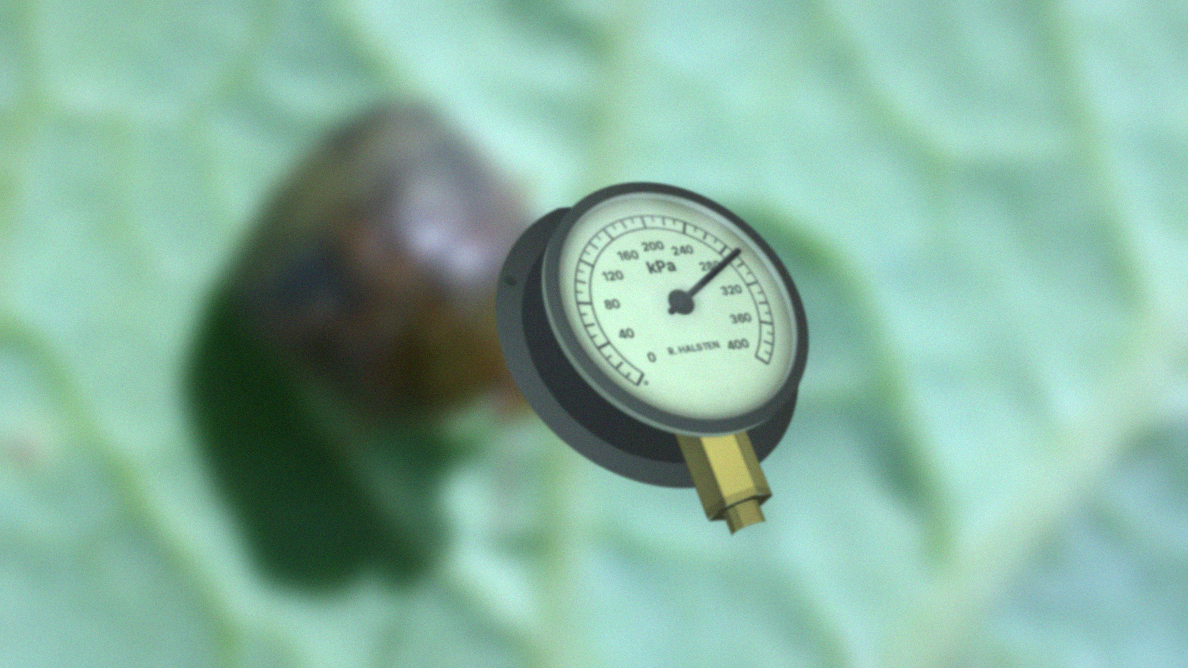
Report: kPa 290
